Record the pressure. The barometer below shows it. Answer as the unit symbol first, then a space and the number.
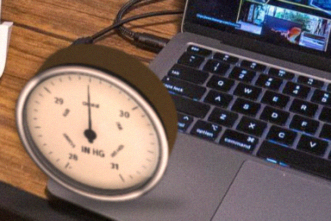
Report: inHg 29.5
